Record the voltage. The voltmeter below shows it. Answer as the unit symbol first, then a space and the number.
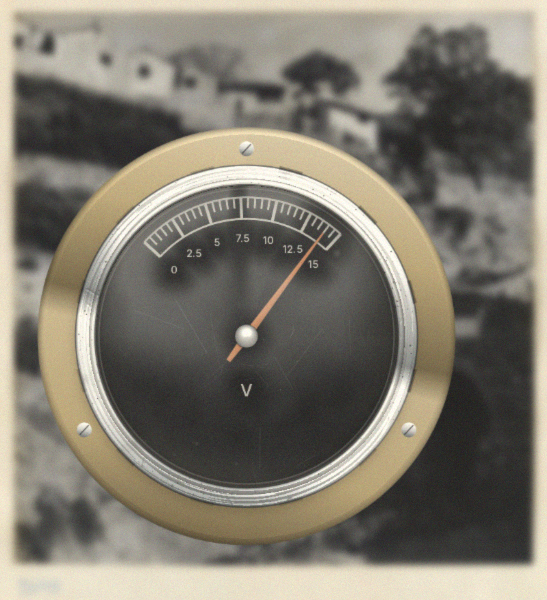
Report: V 14
